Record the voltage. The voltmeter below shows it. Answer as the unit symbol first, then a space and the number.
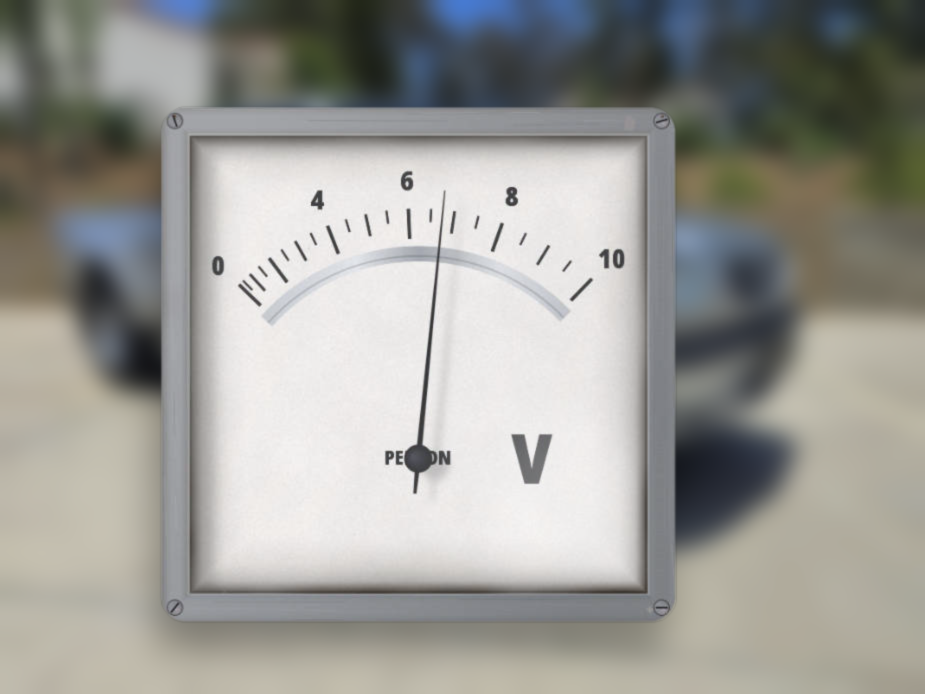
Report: V 6.75
